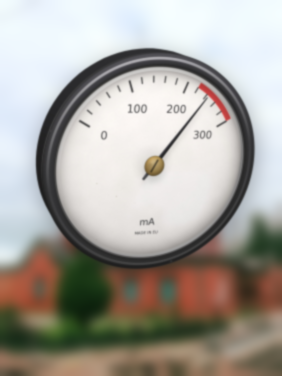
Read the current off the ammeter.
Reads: 240 mA
